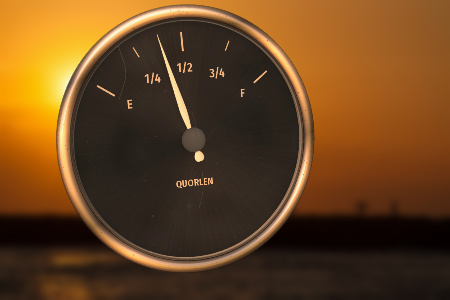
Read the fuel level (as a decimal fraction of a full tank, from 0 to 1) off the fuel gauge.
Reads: 0.375
